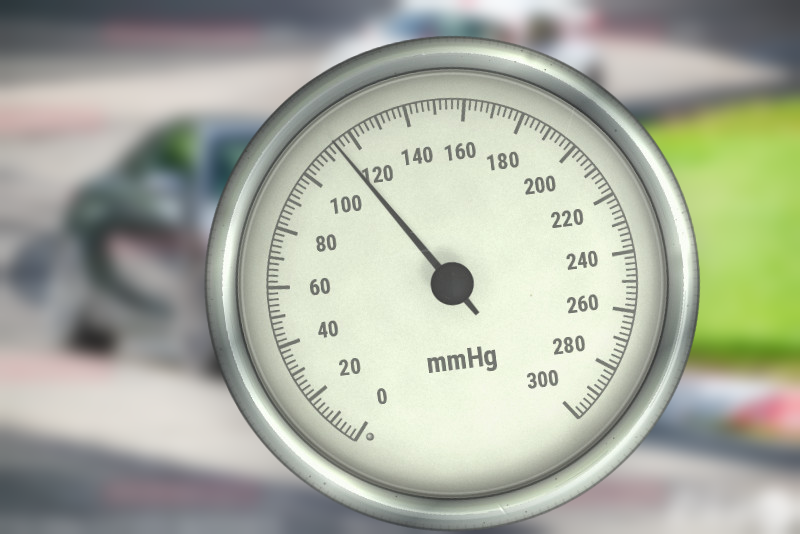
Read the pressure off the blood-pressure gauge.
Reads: 114 mmHg
